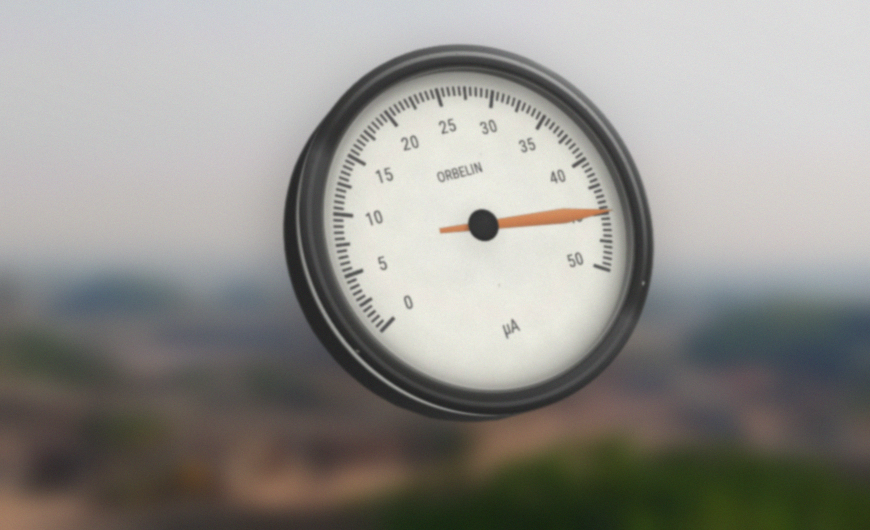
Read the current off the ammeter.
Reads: 45 µA
